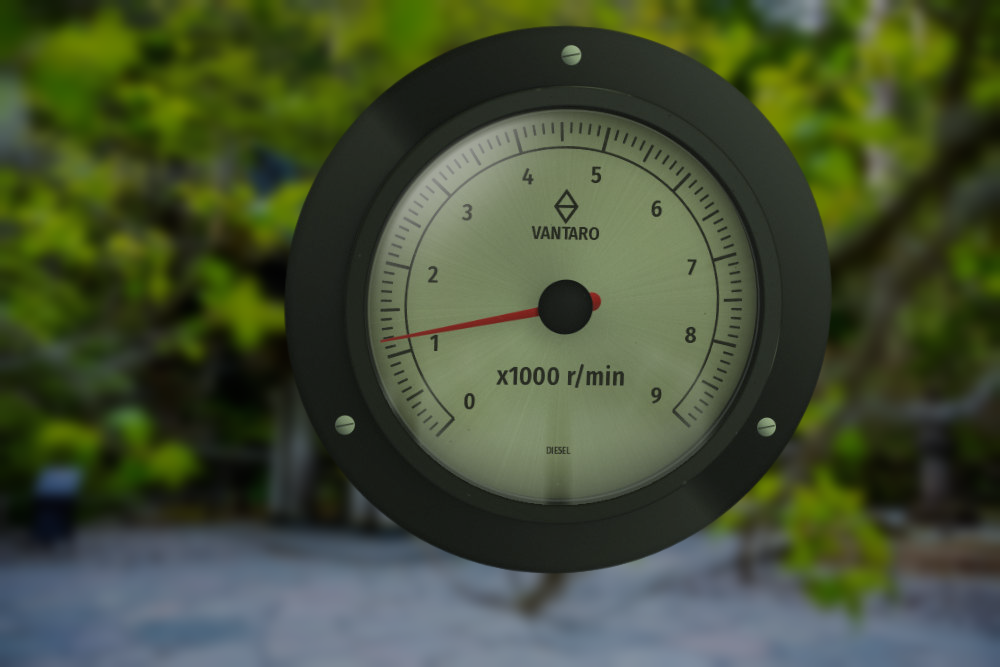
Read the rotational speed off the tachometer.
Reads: 1200 rpm
